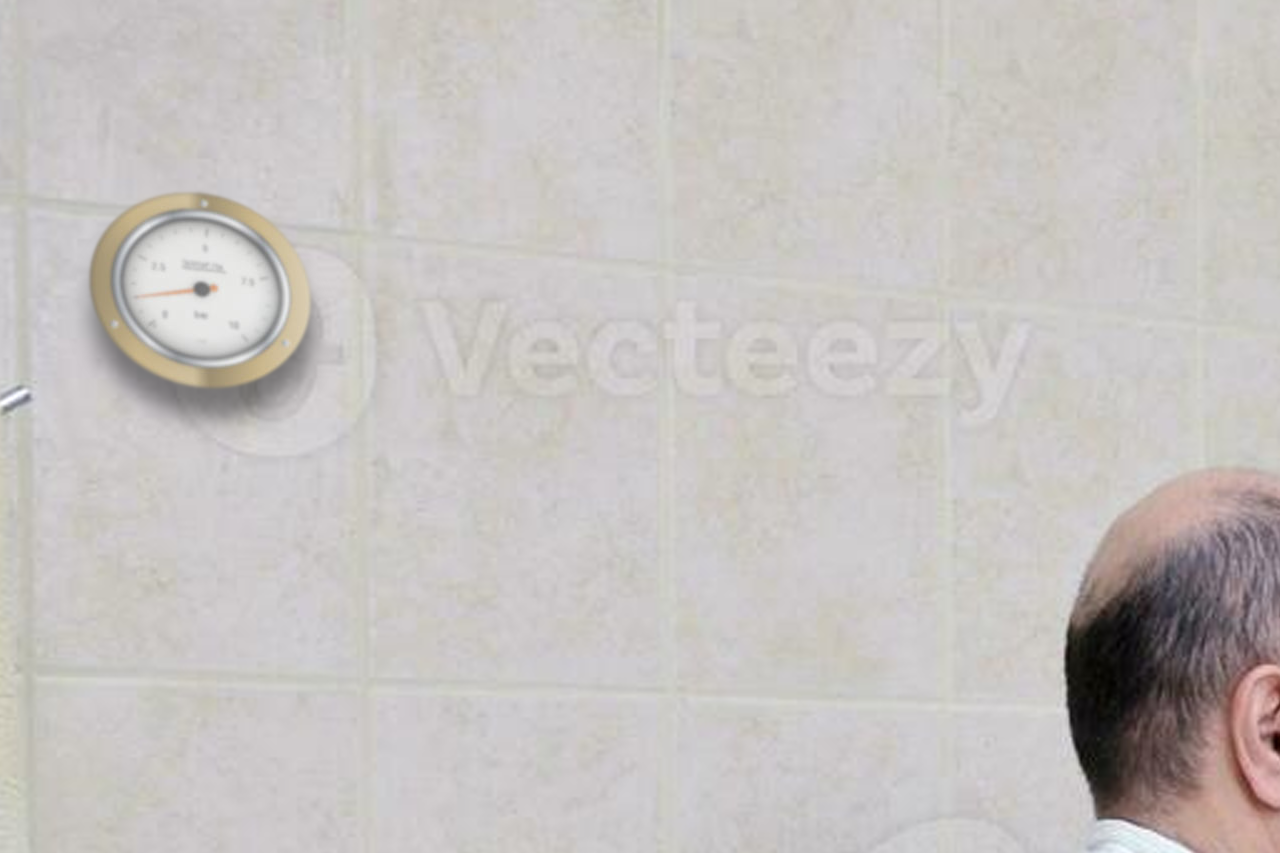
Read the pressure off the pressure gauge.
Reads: 1 bar
